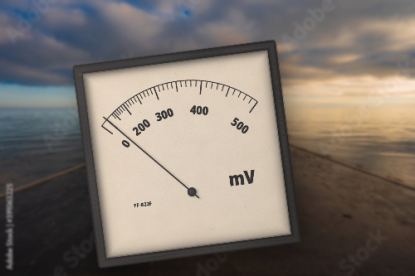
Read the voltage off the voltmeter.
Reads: 100 mV
